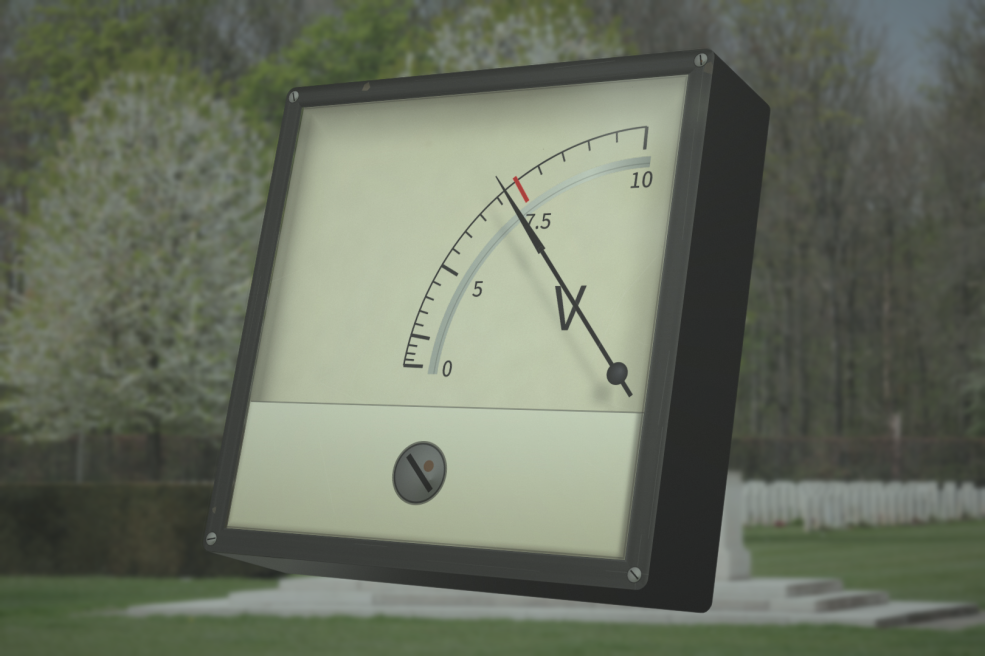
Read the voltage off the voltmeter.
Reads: 7.25 V
